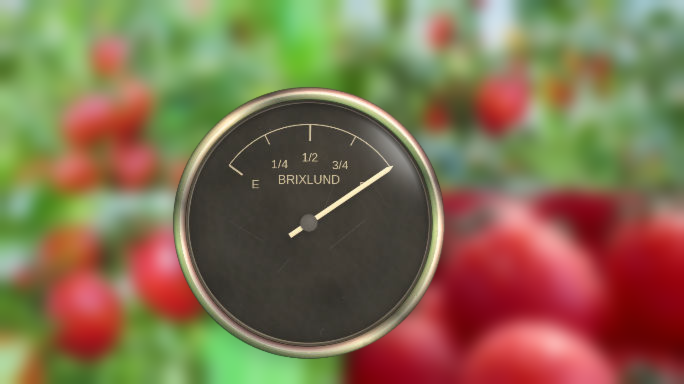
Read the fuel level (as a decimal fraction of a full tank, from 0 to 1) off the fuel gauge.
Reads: 1
